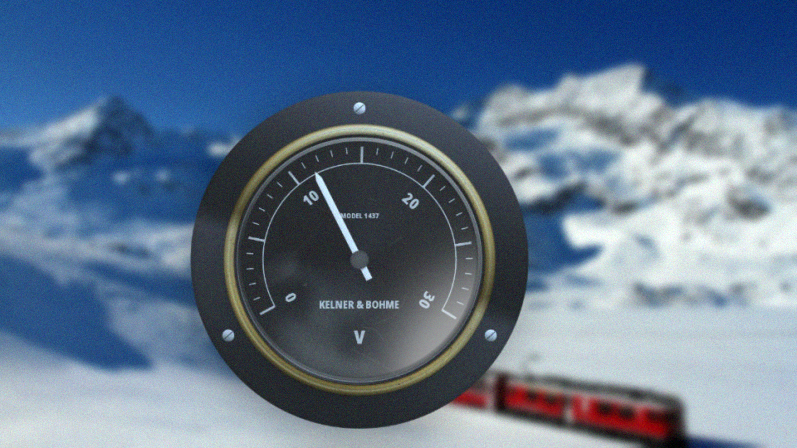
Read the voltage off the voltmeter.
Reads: 11.5 V
